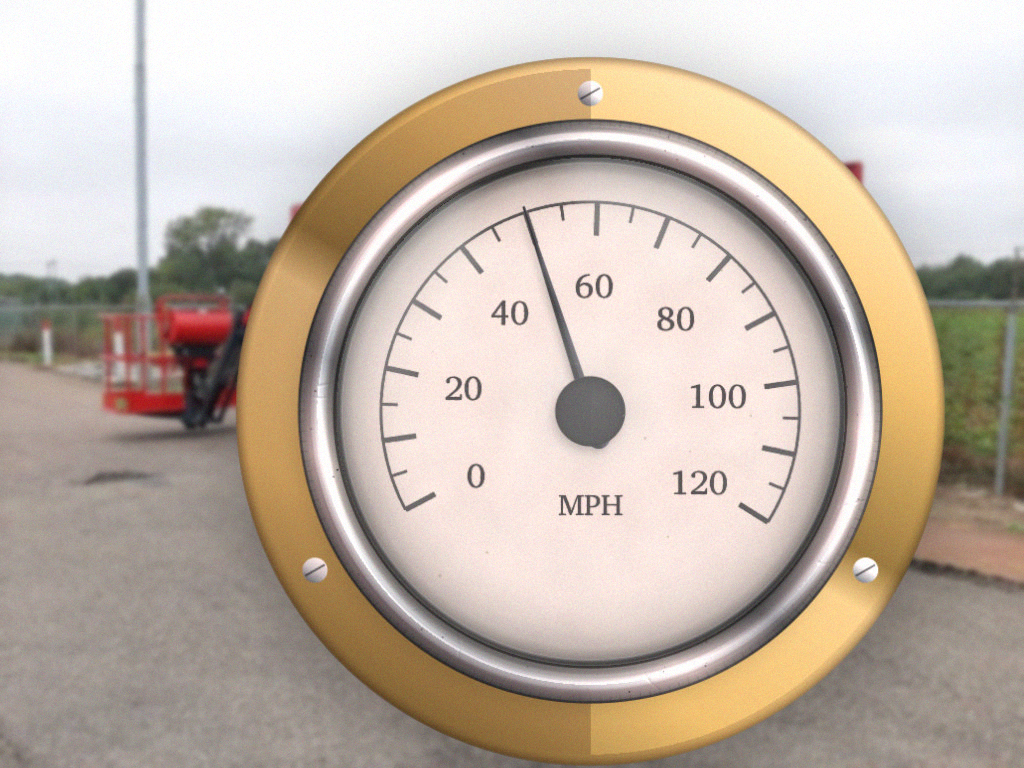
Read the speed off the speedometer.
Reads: 50 mph
